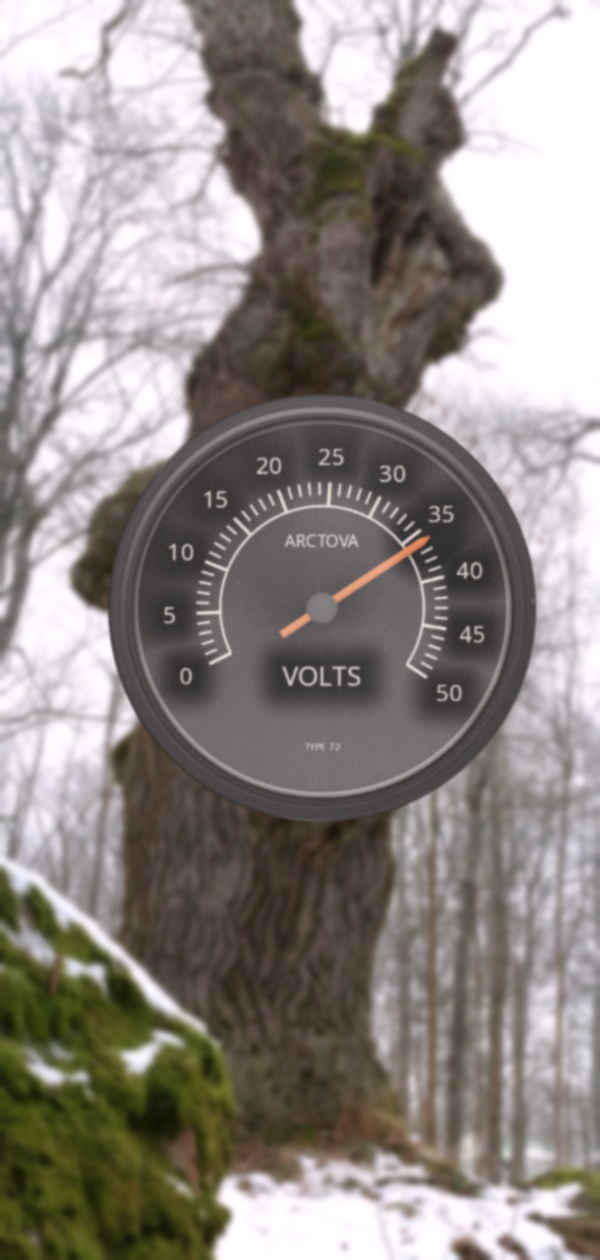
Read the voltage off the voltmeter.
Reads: 36 V
